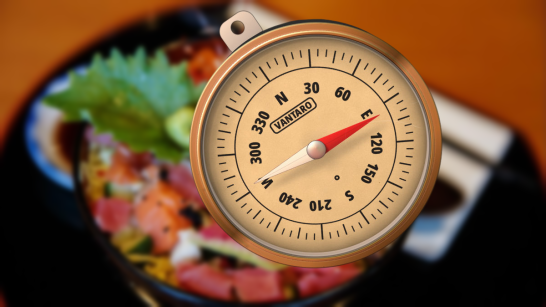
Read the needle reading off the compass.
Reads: 95 °
